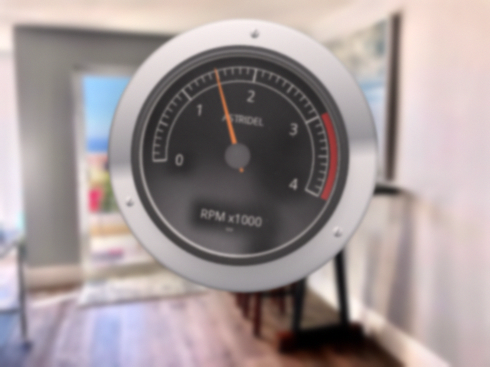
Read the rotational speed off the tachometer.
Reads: 1500 rpm
